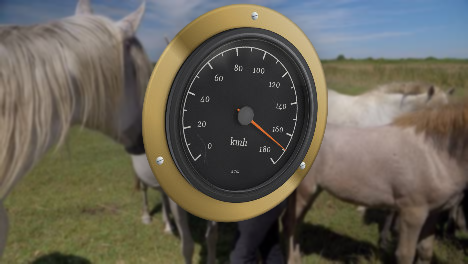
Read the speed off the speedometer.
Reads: 170 km/h
